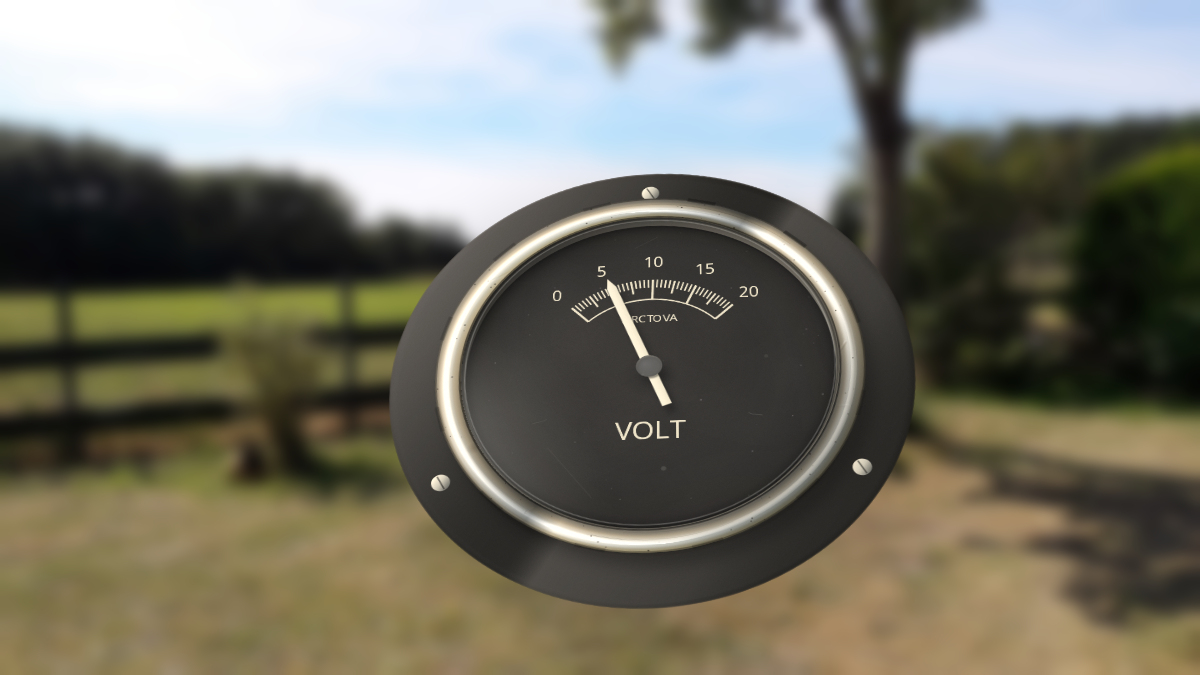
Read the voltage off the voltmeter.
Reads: 5 V
